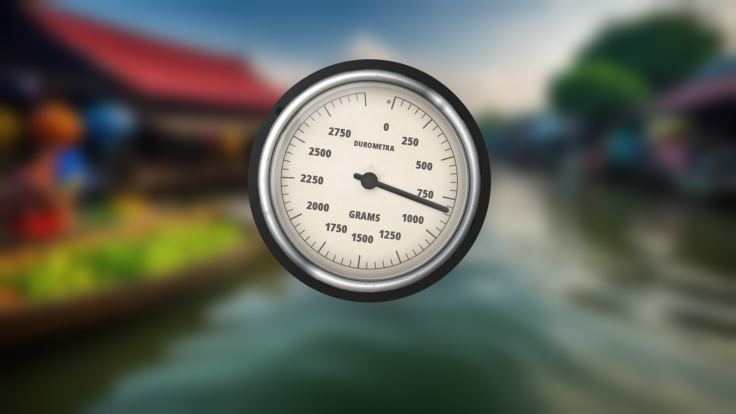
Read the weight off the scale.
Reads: 825 g
